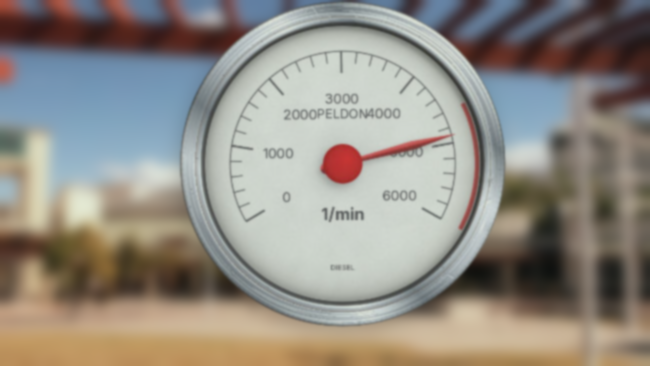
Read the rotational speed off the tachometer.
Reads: 4900 rpm
